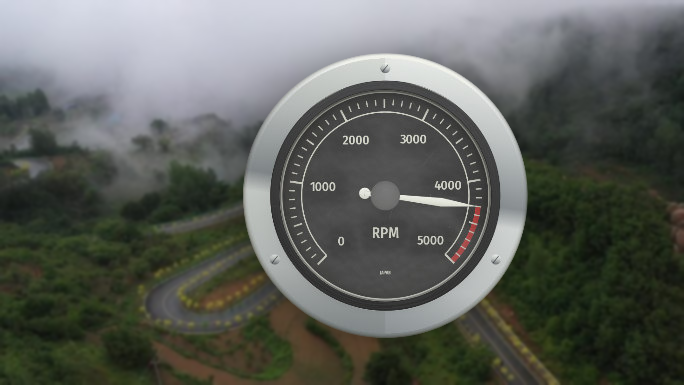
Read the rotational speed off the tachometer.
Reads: 4300 rpm
